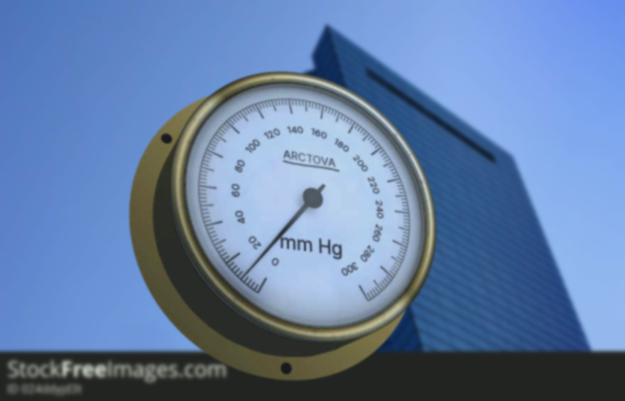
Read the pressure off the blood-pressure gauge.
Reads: 10 mmHg
